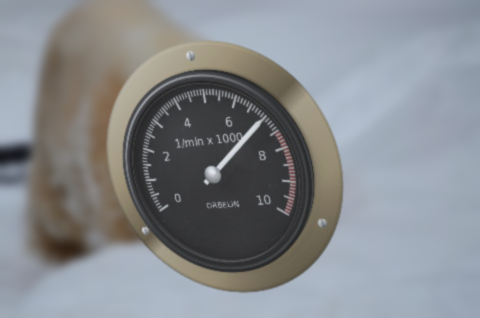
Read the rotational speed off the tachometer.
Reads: 7000 rpm
